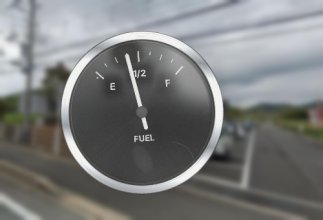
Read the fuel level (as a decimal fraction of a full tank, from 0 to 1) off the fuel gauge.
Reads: 0.375
